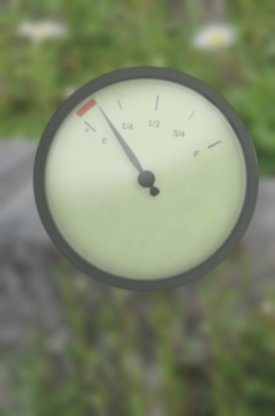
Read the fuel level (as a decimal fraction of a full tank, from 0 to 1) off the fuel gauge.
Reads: 0.125
